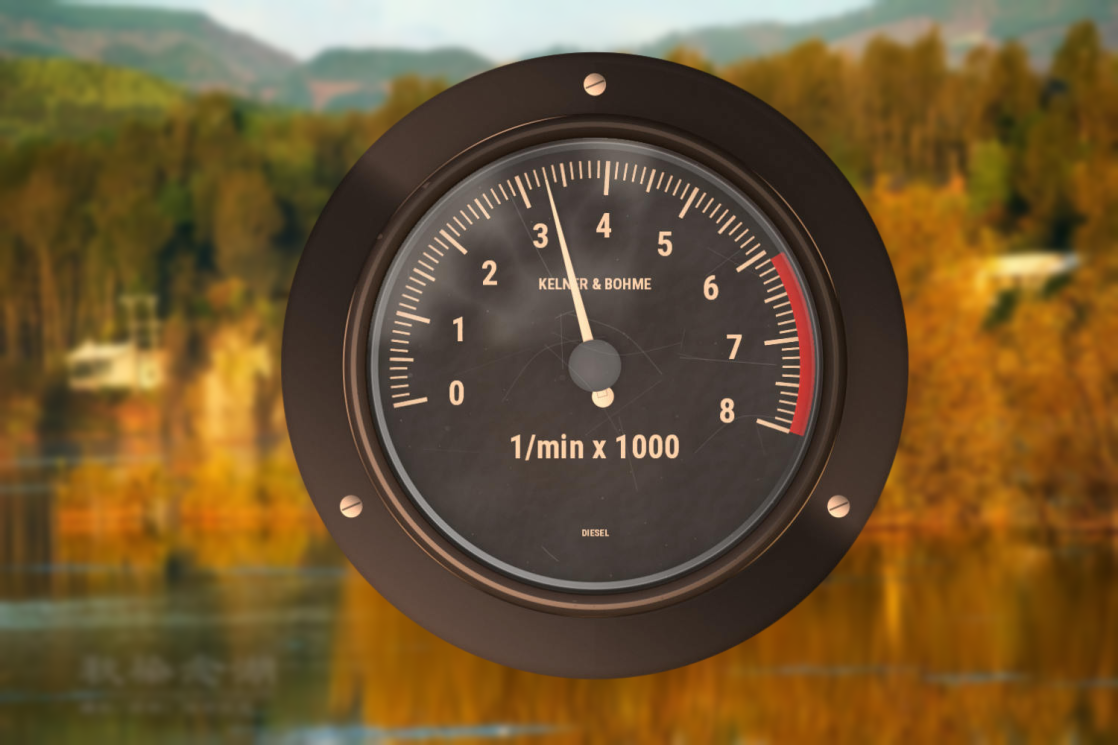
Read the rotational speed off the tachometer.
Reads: 3300 rpm
